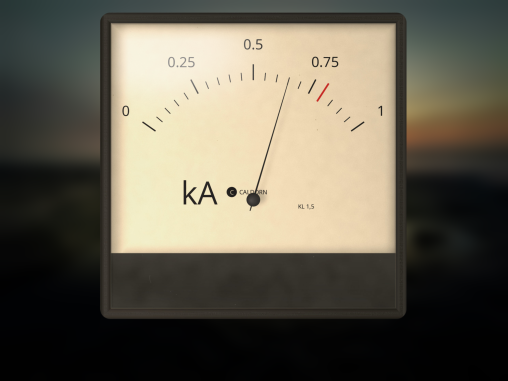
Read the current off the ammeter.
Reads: 0.65 kA
